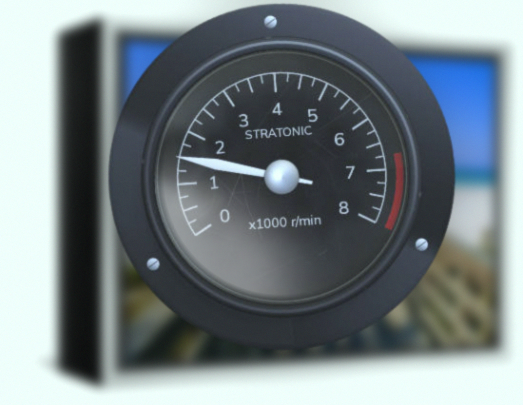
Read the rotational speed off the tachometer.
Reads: 1500 rpm
